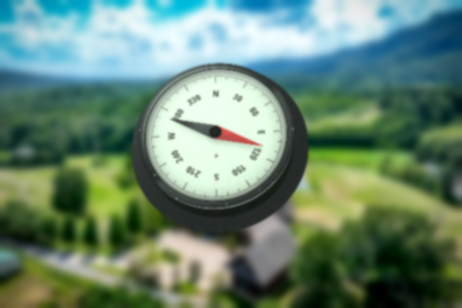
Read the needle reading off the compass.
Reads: 110 °
